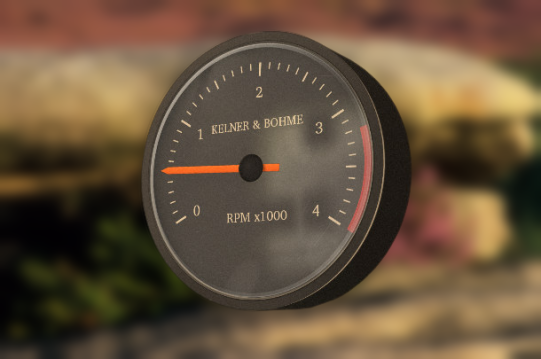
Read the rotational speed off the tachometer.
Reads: 500 rpm
